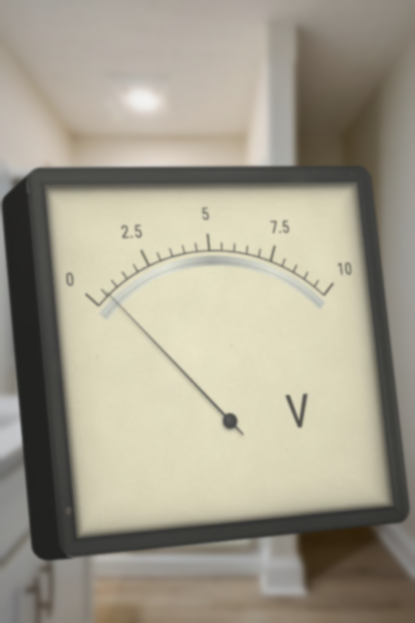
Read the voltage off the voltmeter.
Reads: 0.5 V
